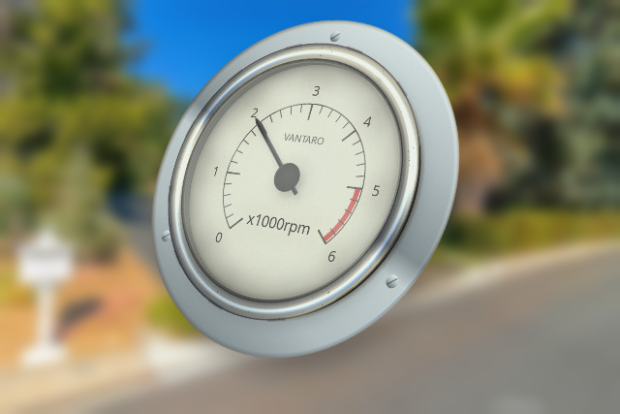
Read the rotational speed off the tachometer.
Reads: 2000 rpm
